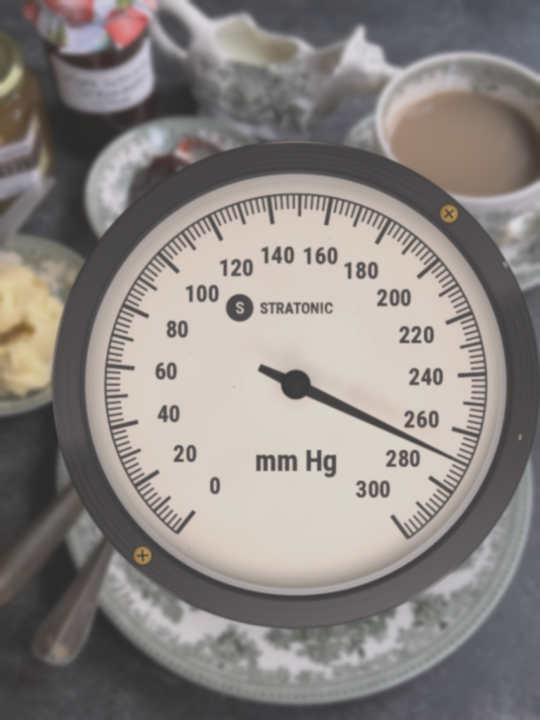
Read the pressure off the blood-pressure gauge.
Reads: 270 mmHg
